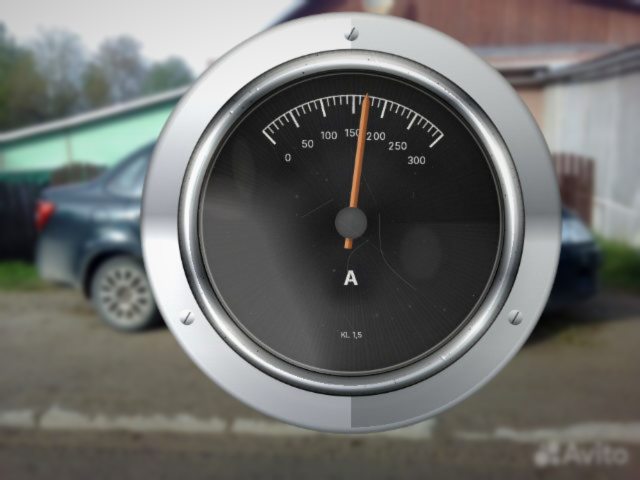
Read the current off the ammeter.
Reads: 170 A
